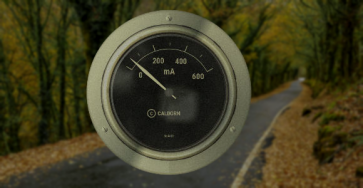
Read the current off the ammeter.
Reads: 50 mA
